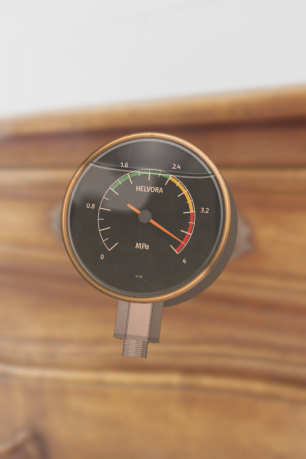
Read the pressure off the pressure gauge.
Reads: 3.8 MPa
